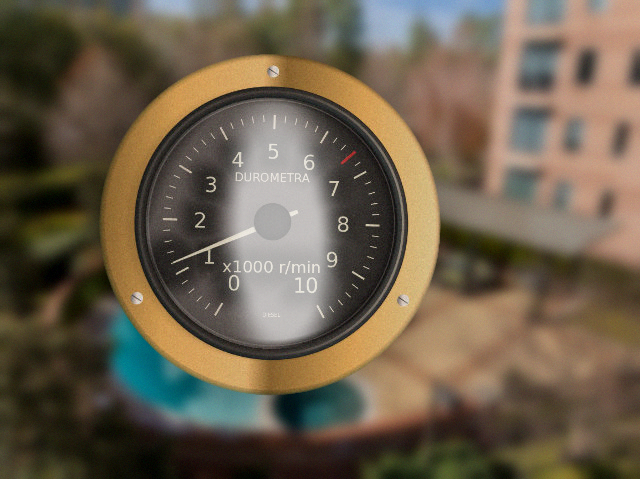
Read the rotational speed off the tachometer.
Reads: 1200 rpm
